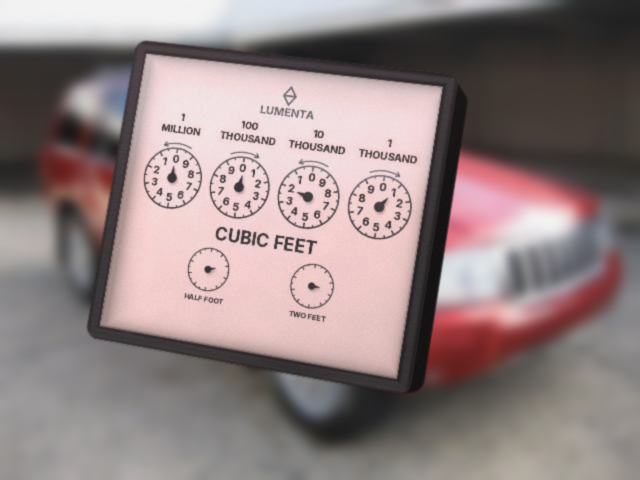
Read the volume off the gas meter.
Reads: 2100 ft³
